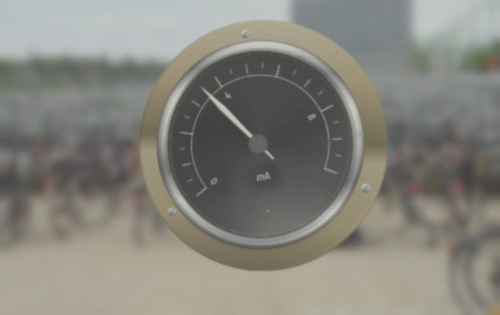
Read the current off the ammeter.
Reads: 3.5 mA
